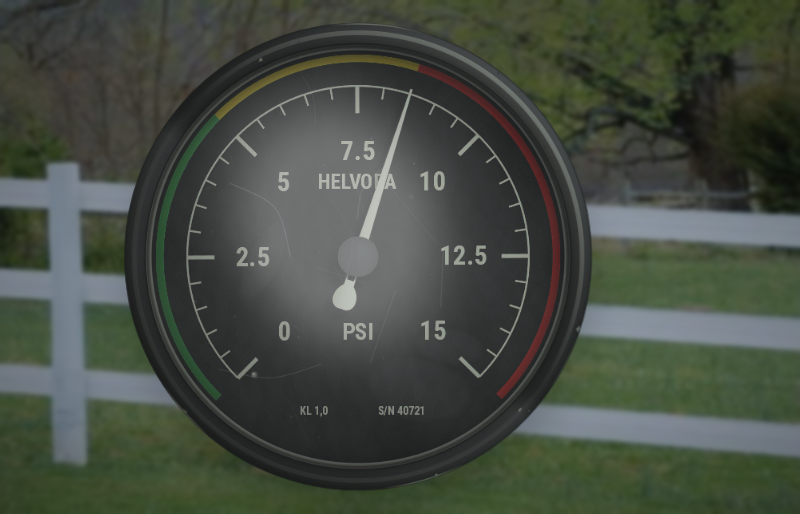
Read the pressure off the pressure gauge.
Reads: 8.5 psi
